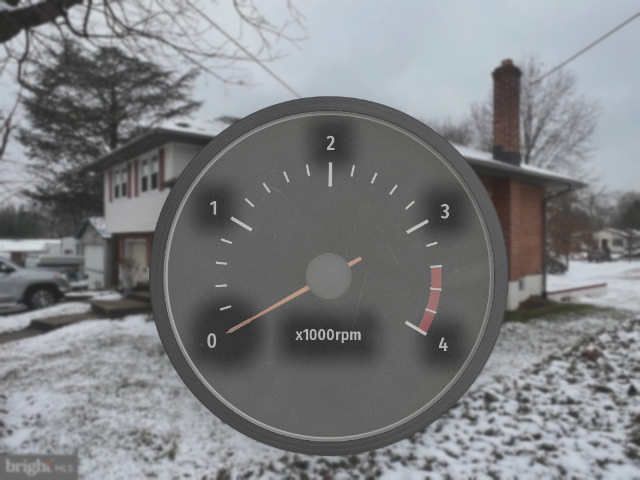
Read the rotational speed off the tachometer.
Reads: 0 rpm
